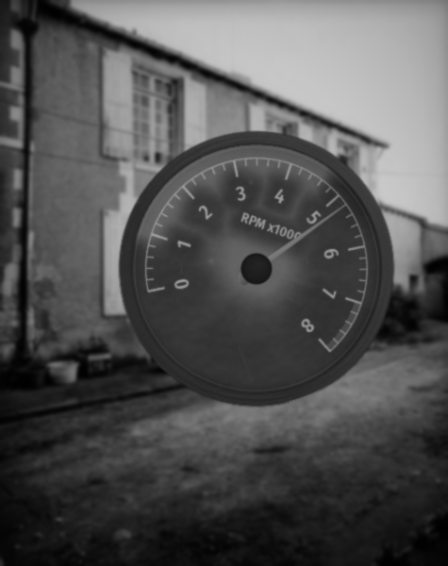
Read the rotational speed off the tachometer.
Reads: 5200 rpm
